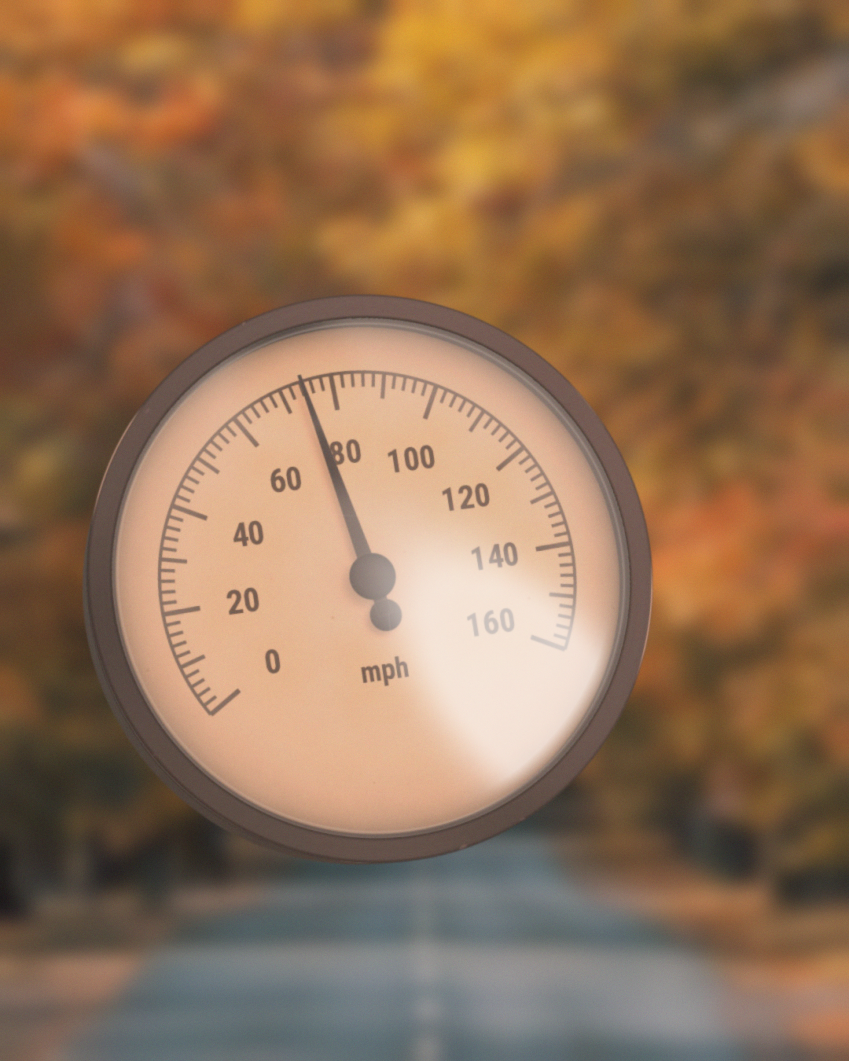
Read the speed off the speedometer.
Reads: 74 mph
